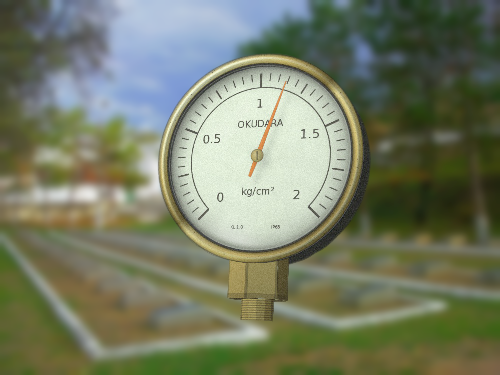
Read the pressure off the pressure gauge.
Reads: 1.15 kg/cm²
